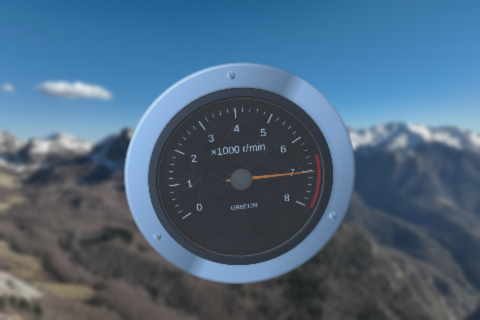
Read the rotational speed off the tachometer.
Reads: 7000 rpm
